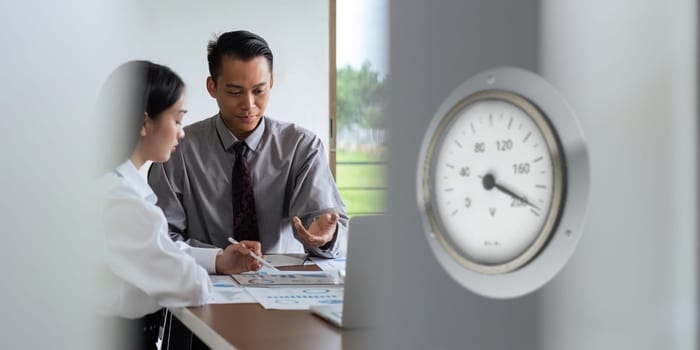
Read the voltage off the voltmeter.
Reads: 195 V
